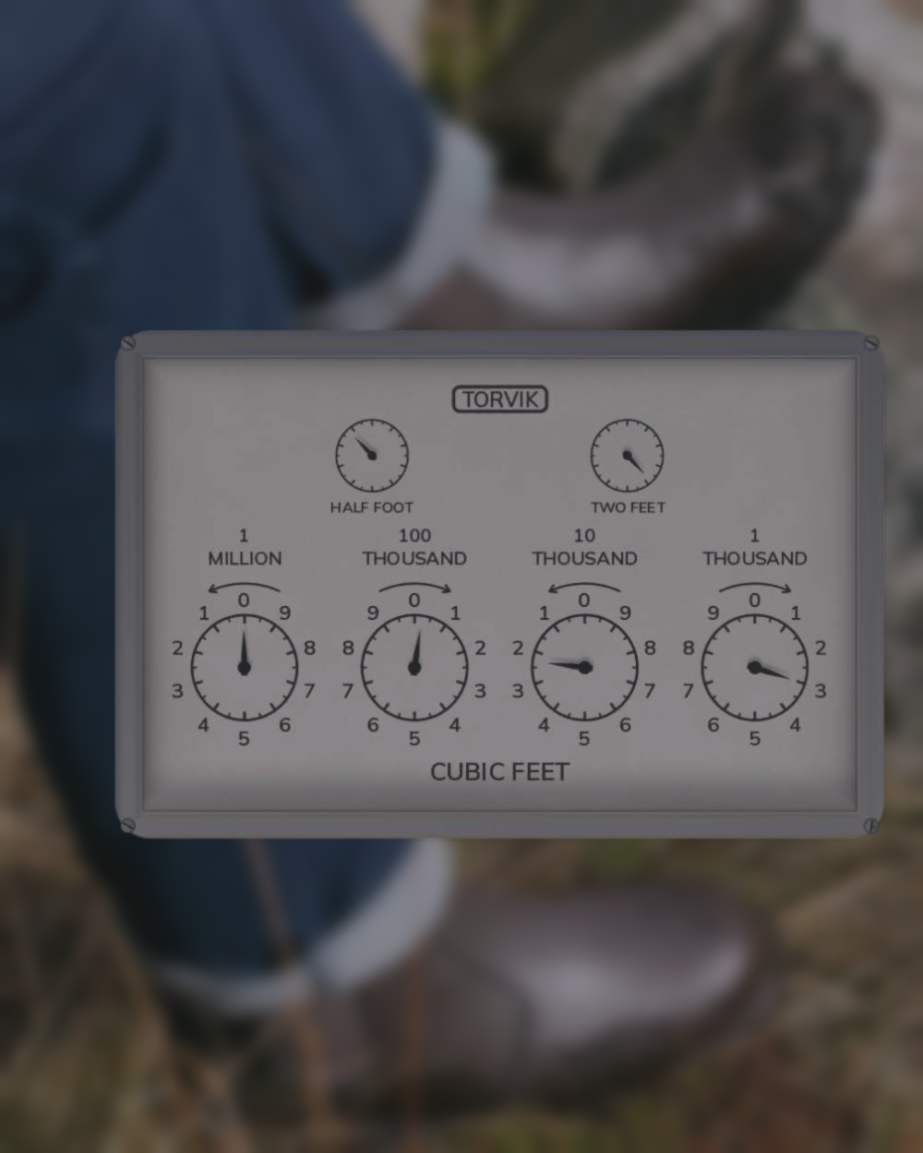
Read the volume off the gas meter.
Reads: 2300 ft³
